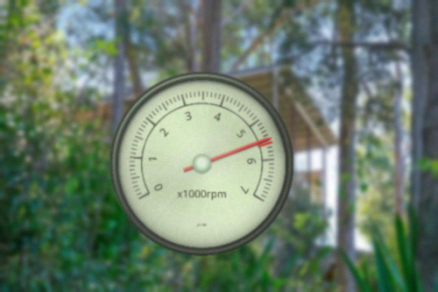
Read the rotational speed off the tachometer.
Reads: 5500 rpm
